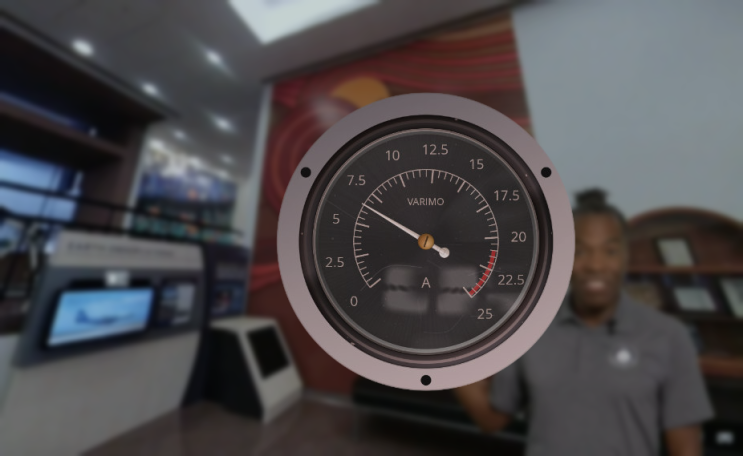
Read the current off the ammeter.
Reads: 6.5 A
